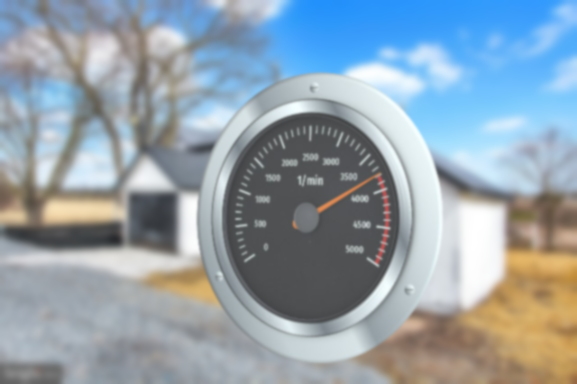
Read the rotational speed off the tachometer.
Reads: 3800 rpm
